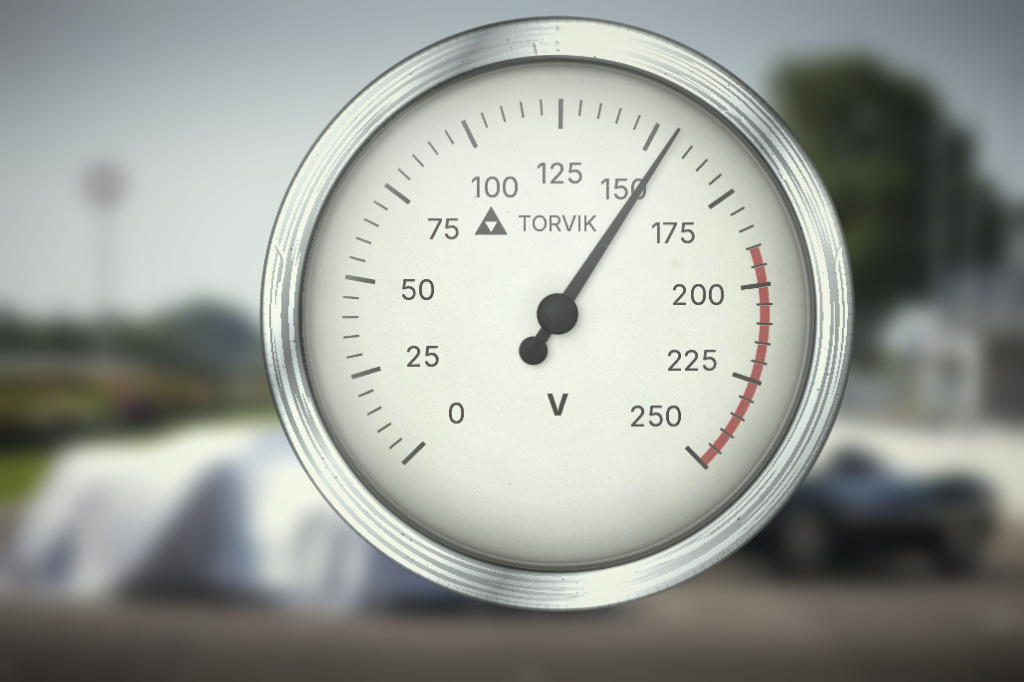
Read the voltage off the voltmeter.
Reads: 155 V
